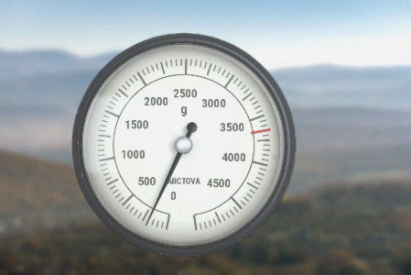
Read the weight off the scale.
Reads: 200 g
